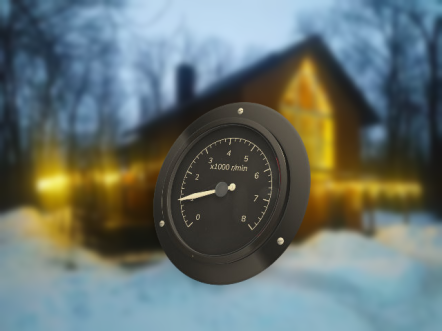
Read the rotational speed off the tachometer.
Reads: 1000 rpm
